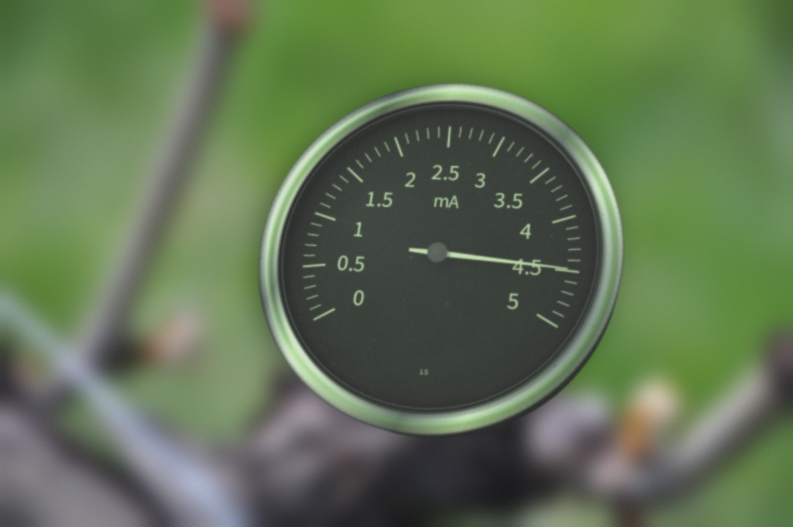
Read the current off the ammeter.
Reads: 4.5 mA
